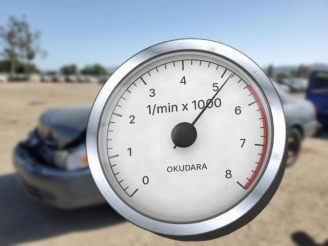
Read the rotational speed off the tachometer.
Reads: 5200 rpm
